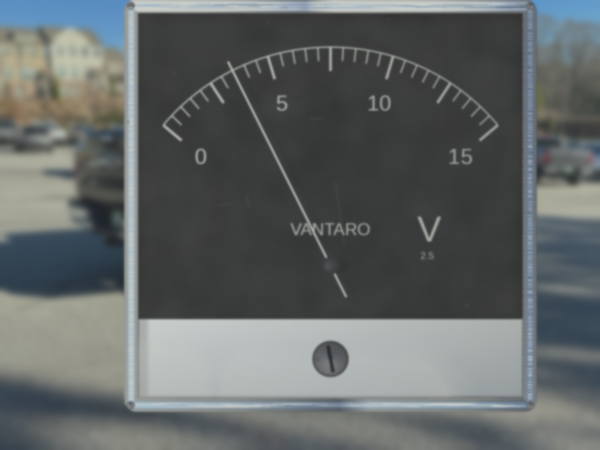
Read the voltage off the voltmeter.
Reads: 3.5 V
